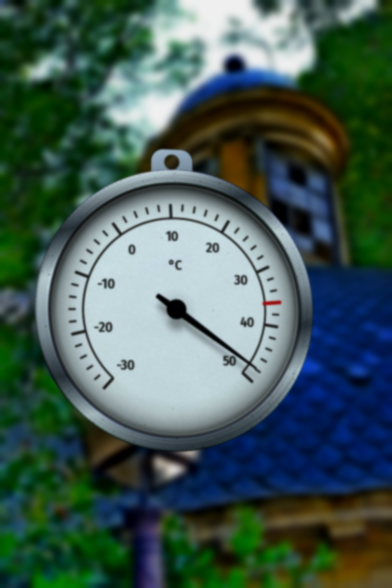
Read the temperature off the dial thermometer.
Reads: 48 °C
